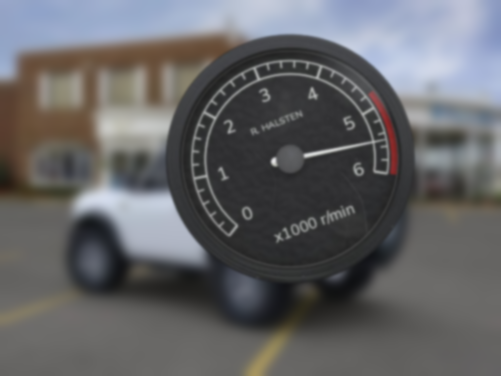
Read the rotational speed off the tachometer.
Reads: 5500 rpm
